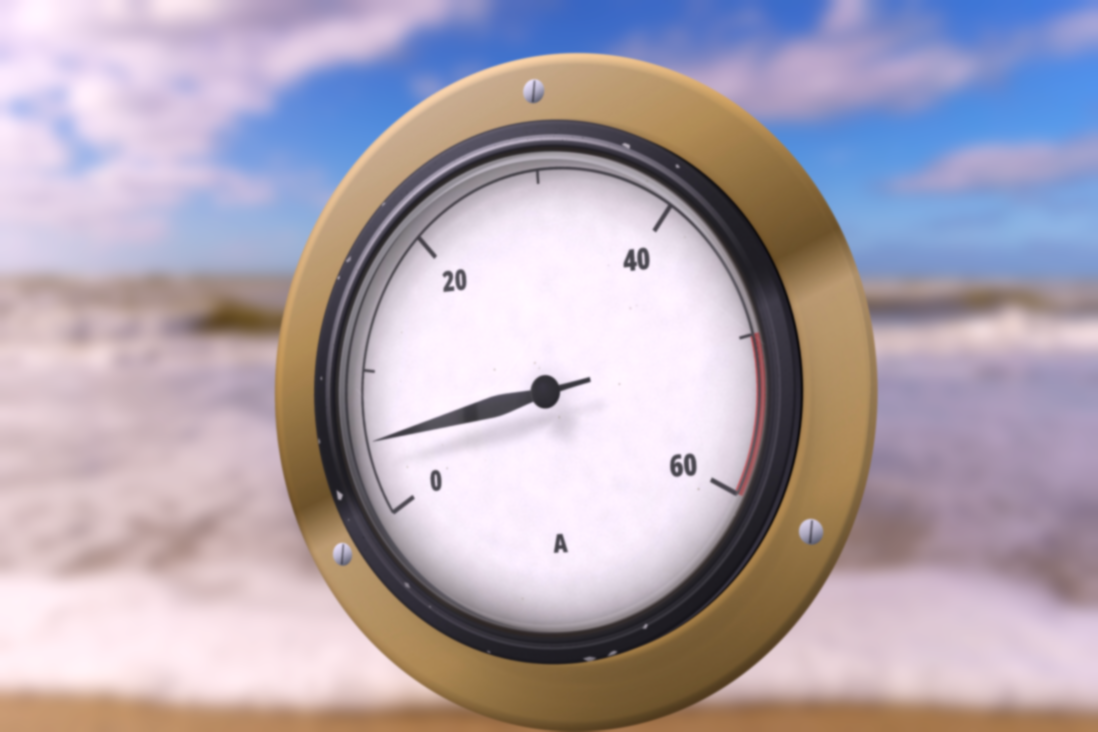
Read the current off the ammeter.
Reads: 5 A
